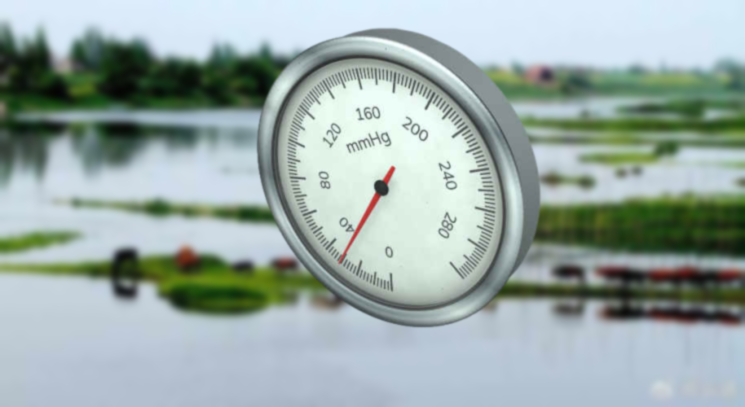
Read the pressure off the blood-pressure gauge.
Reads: 30 mmHg
